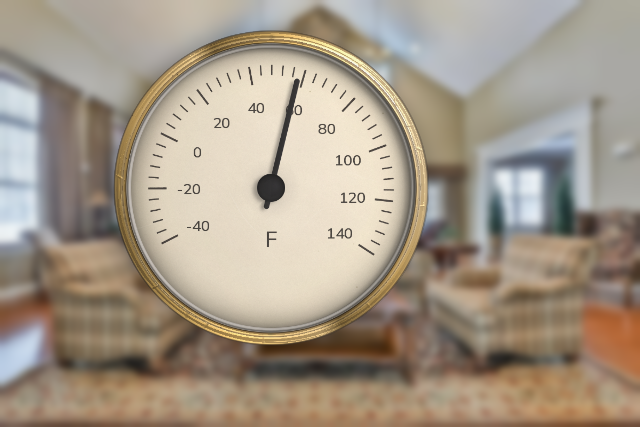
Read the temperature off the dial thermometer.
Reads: 58 °F
